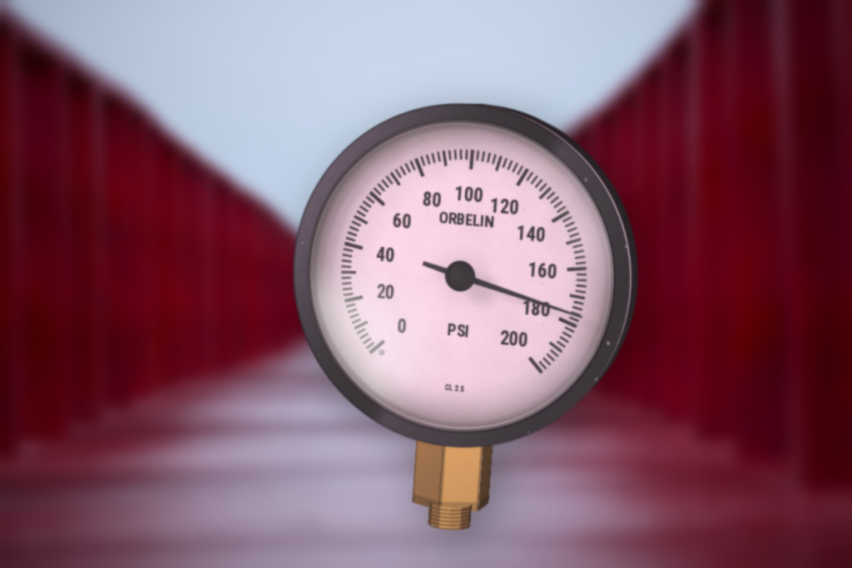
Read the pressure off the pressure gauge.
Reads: 176 psi
